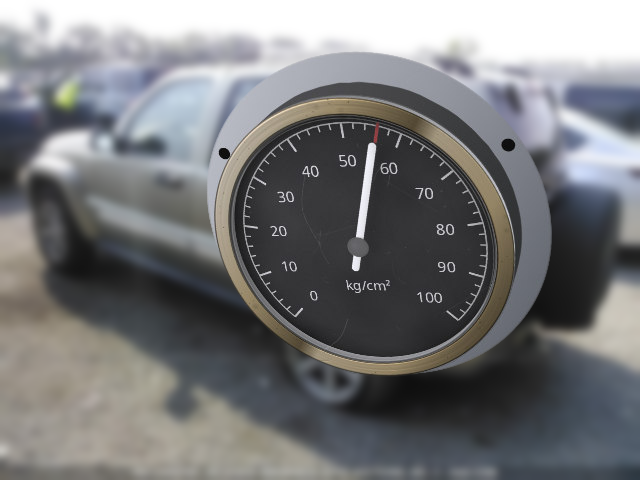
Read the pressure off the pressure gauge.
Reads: 56 kg/cm²
